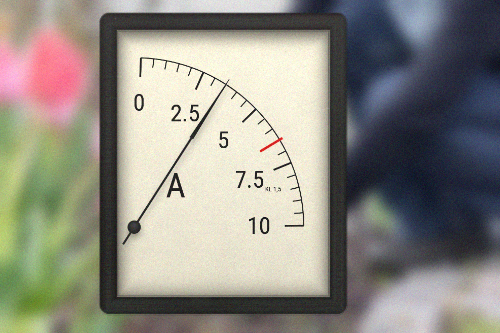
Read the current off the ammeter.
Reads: 3.5 A
